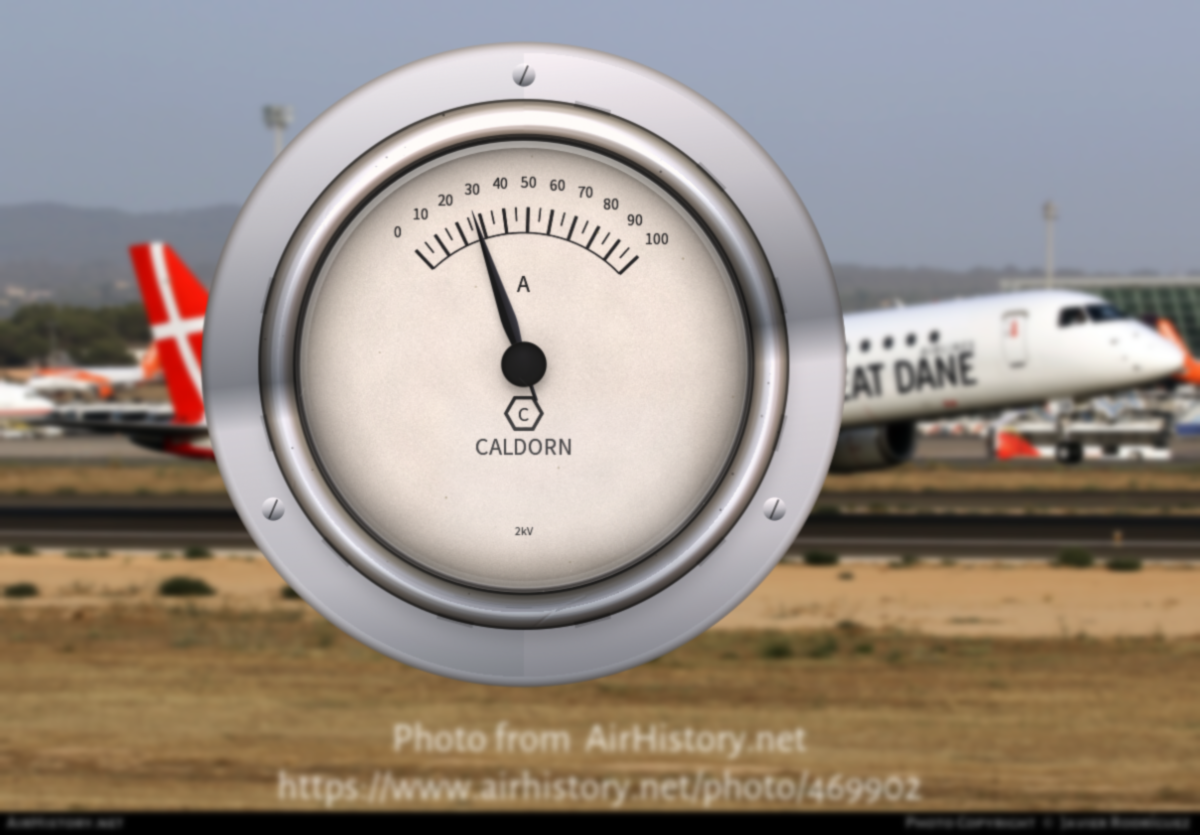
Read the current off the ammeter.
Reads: 27.5 A
